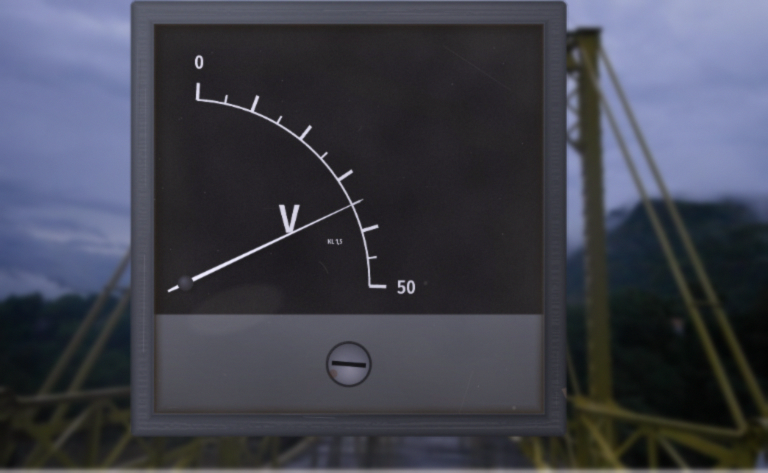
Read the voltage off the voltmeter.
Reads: 35 V
